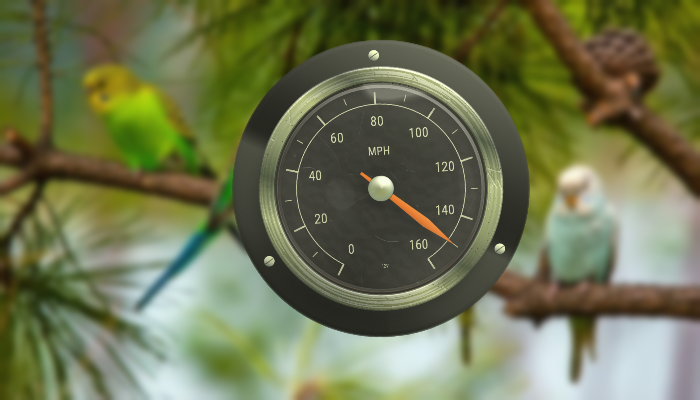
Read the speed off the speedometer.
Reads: 150 mph
